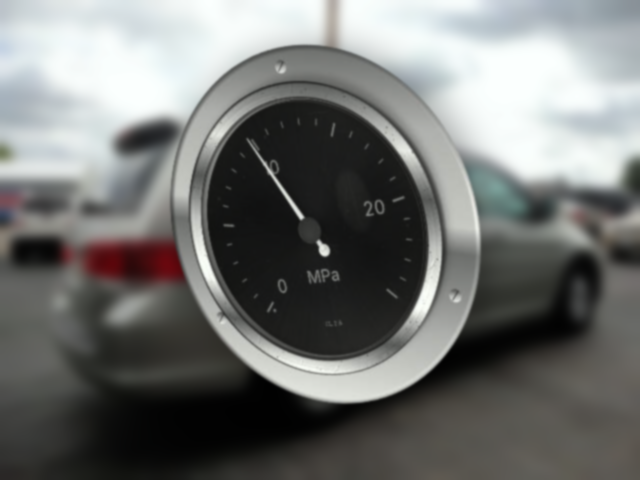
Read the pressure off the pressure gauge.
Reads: 10 MPa
